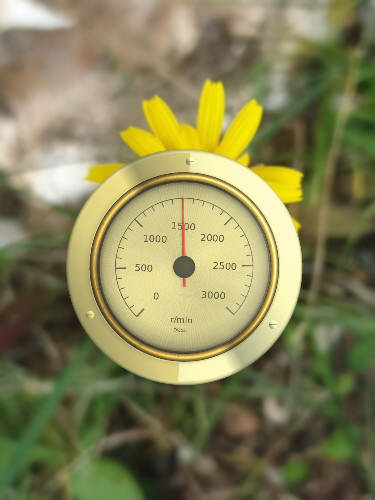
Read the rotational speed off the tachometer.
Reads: 1500 rpm
